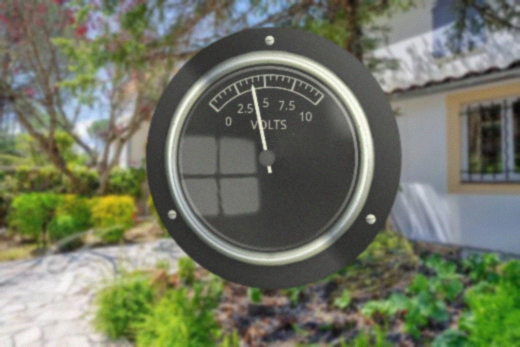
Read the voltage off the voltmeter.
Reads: 4 V
